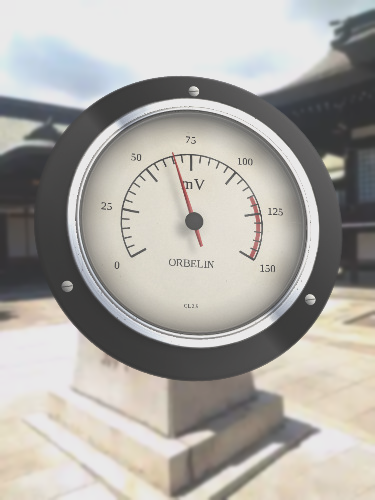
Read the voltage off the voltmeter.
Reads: 65 mV
